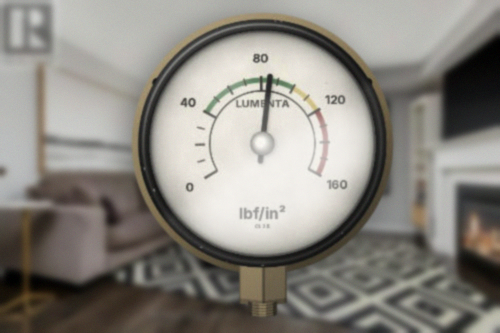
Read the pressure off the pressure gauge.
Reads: 85 psi
